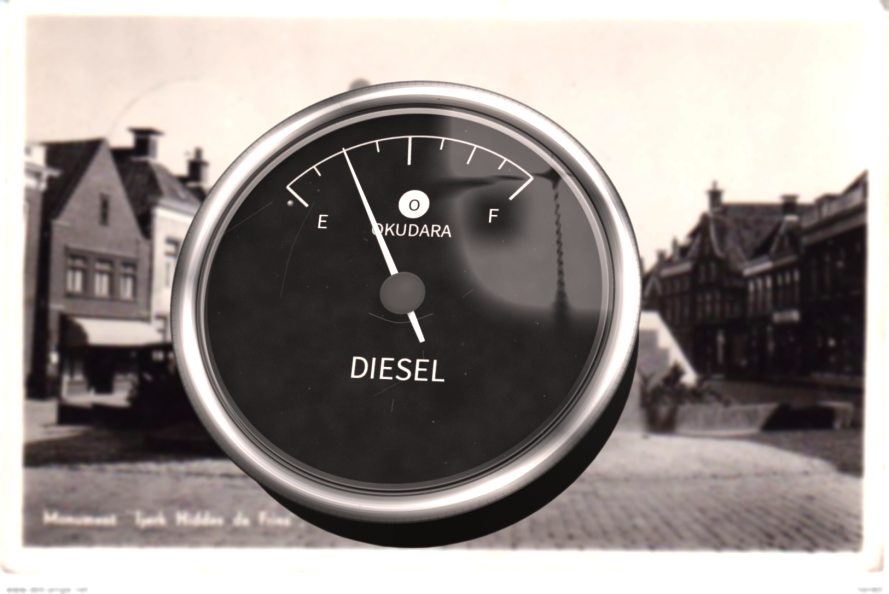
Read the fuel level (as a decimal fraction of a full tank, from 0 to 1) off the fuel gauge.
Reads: 0.25
